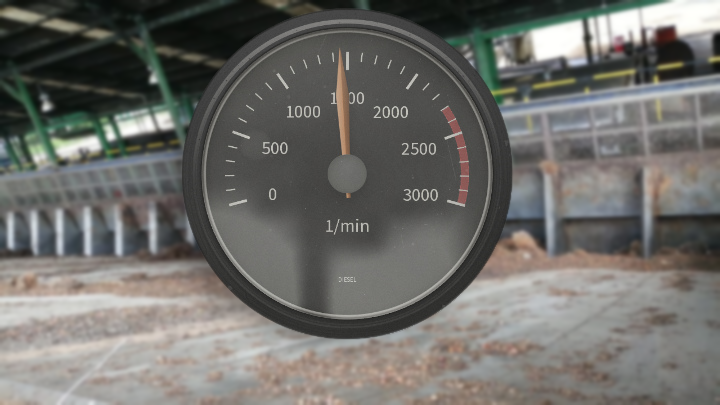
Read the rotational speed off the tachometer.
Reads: 1450 rpm
